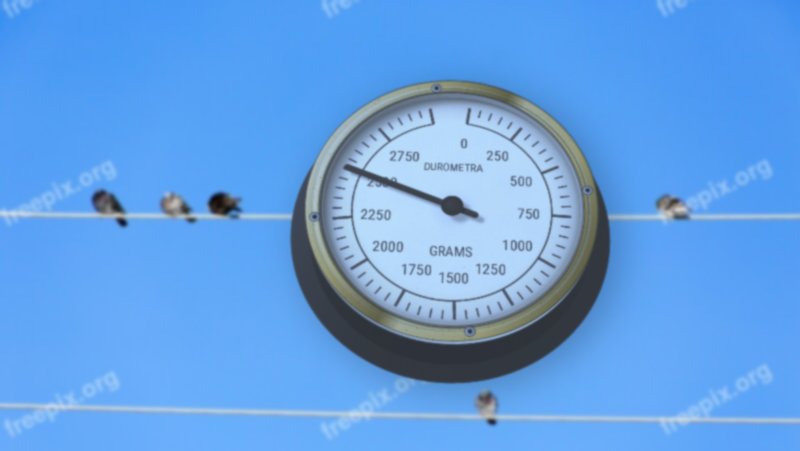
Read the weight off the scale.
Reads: 2500 g
